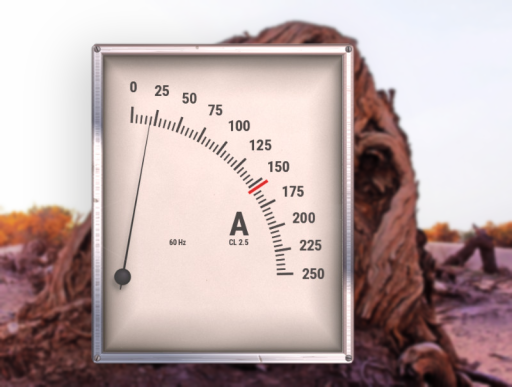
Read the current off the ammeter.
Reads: 20 A
